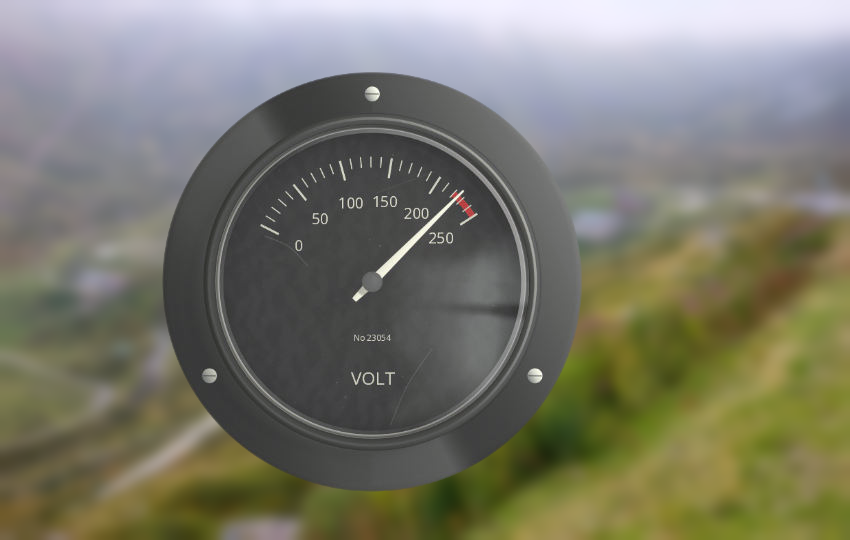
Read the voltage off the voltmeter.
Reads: 225 V
